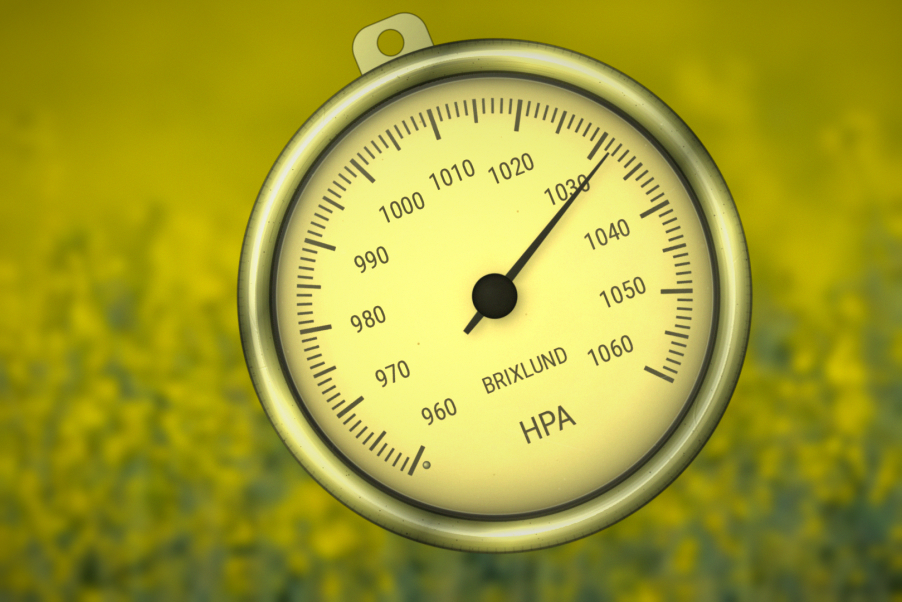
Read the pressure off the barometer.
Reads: 1031.5 hPa
